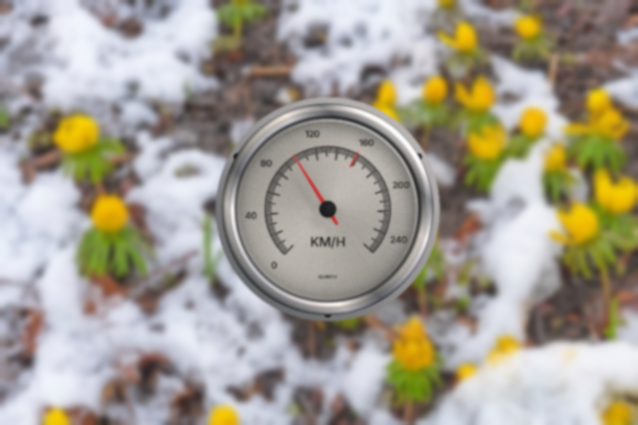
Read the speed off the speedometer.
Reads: 100 km/h
